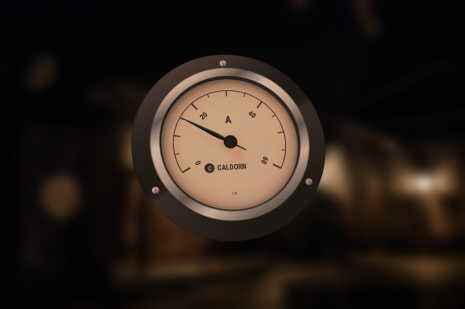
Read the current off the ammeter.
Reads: 15 A
